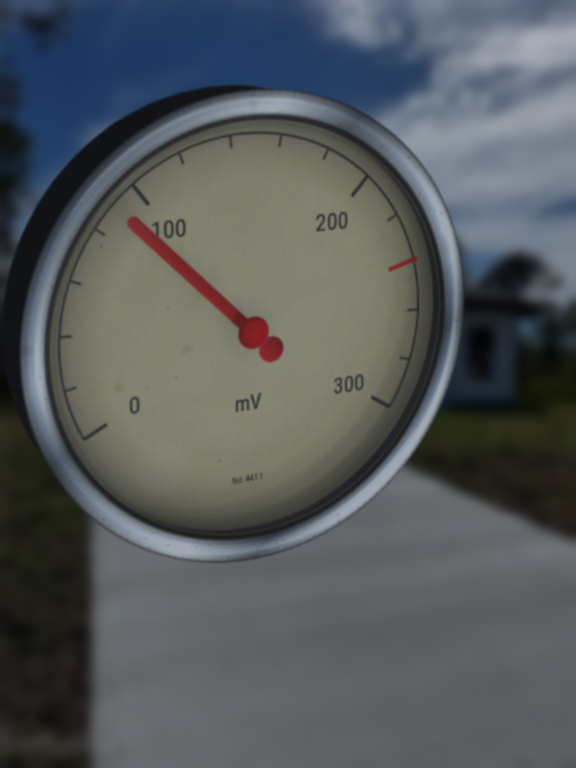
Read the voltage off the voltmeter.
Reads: 90 mV
